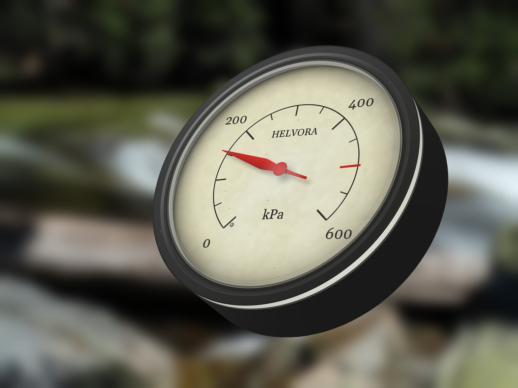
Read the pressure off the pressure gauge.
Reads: 150 kPa
